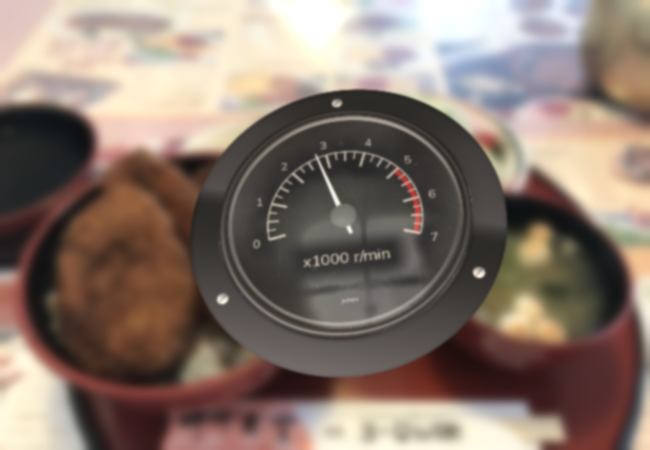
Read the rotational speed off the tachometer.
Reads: 2750 rpm
